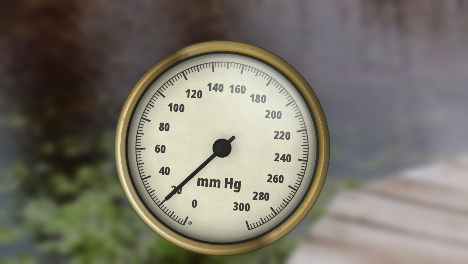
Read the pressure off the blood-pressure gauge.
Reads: 20 mmHg
